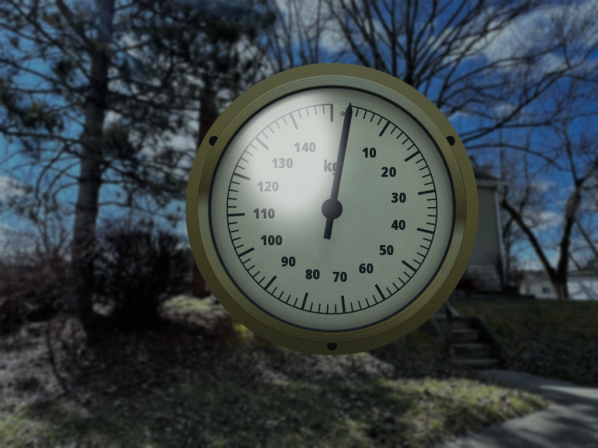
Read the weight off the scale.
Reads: 0 kg
